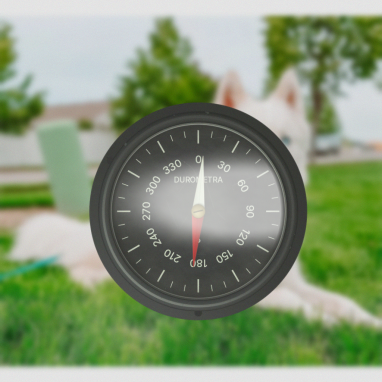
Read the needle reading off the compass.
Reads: 185 °
